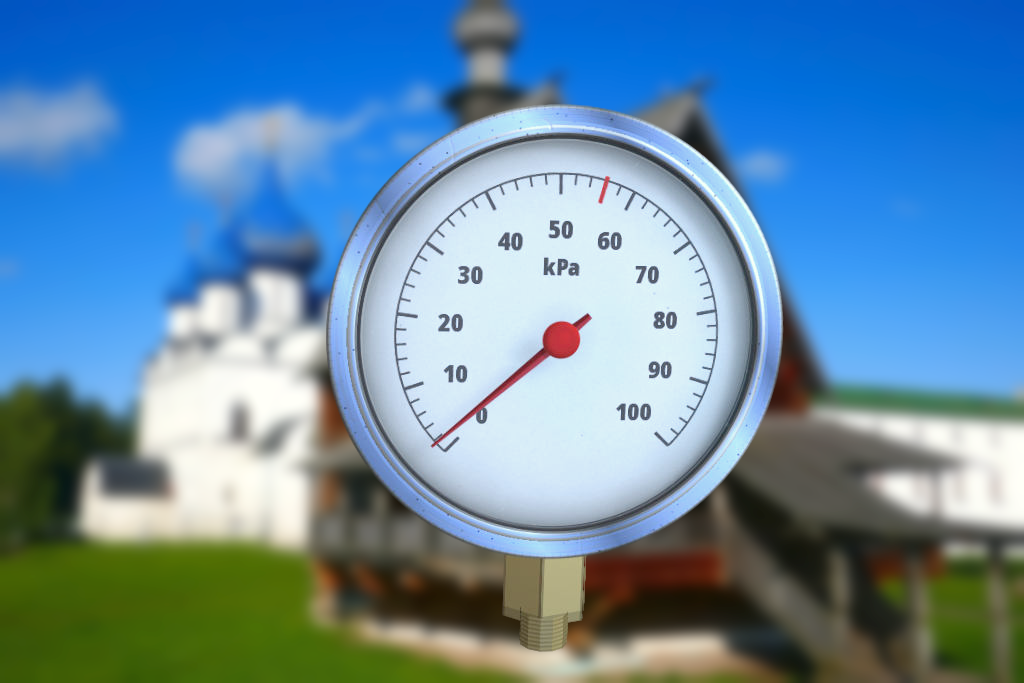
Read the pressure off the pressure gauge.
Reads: 2 kPa
